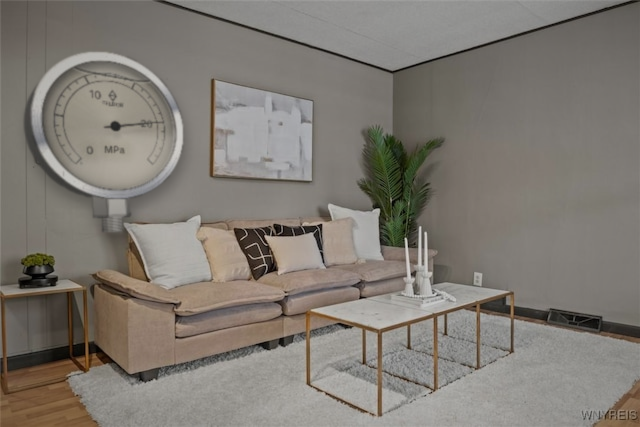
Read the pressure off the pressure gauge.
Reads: 20 MPa
